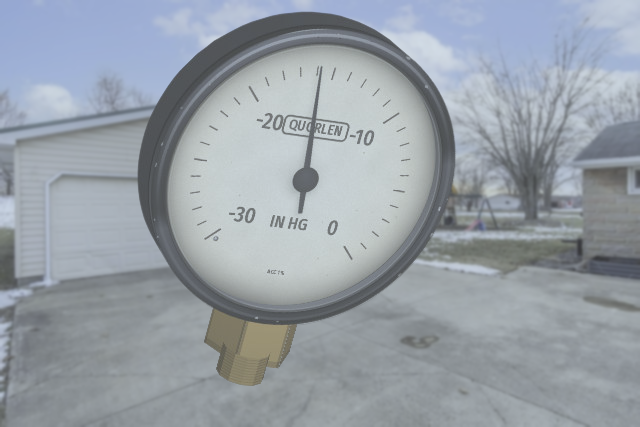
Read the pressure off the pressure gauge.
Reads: -16 inHg
